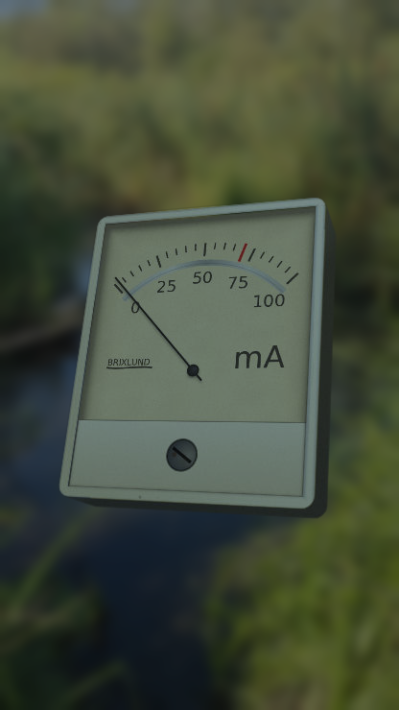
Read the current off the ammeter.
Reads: 2.5 mA
